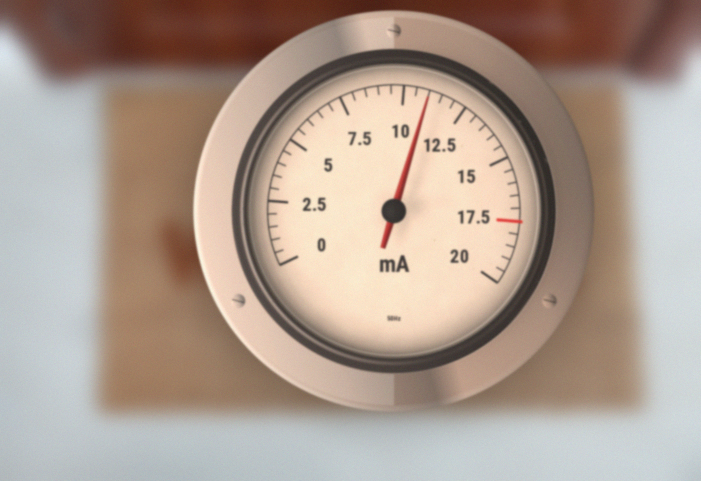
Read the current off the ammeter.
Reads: 11 mA
